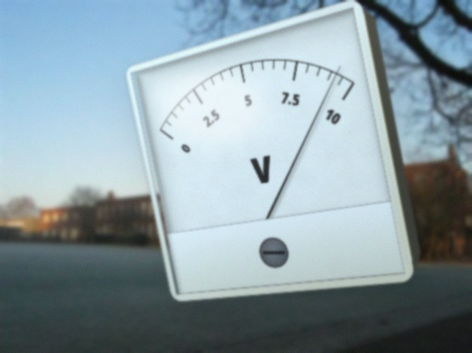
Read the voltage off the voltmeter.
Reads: 9.25 V
